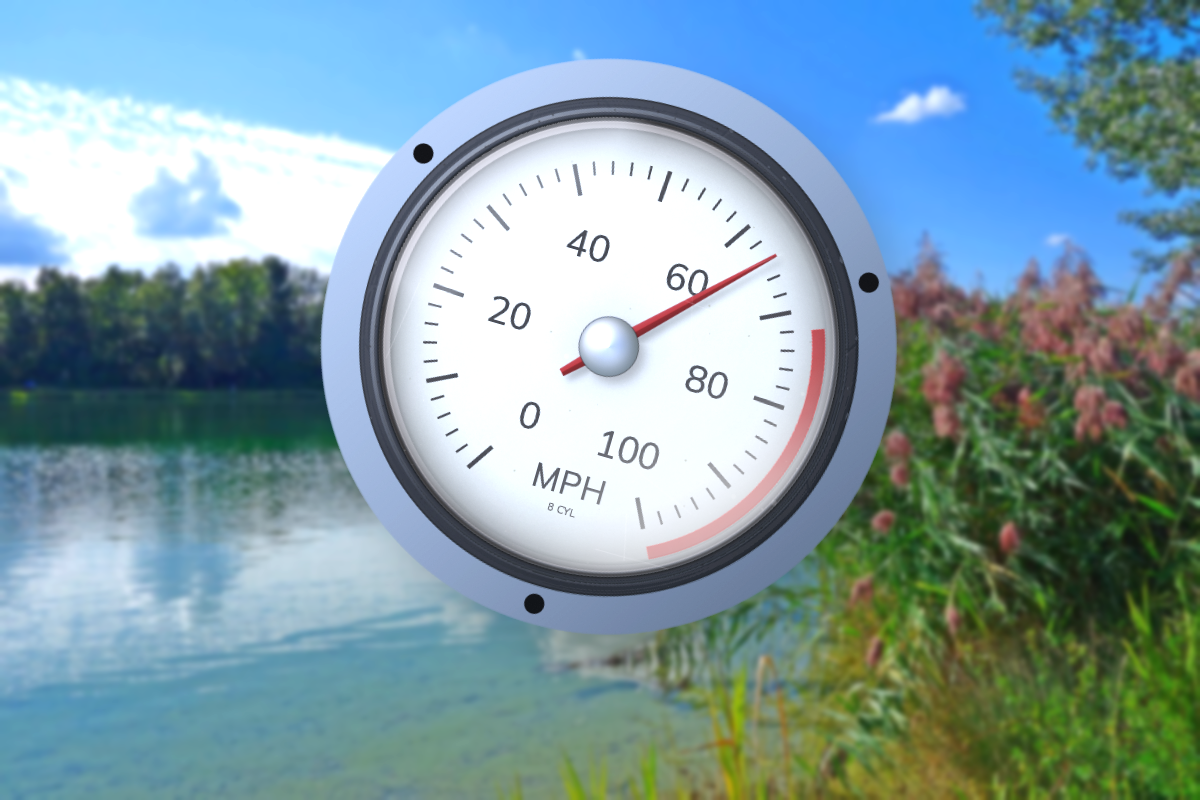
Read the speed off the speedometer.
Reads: 64 mph
